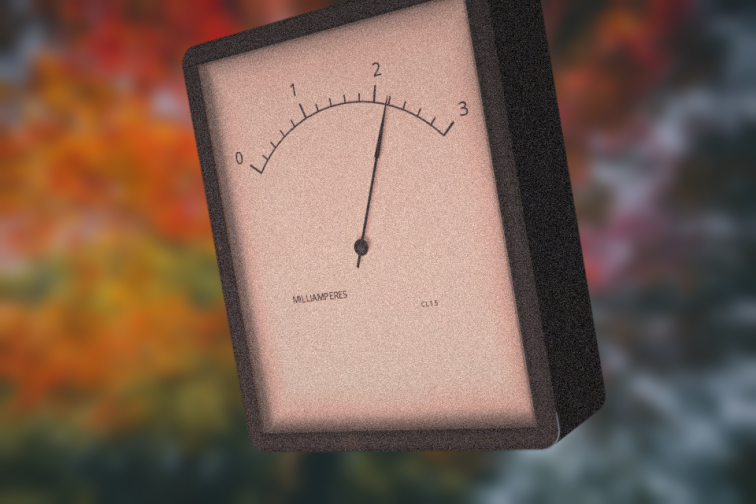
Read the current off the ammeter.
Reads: 2.2 mA
